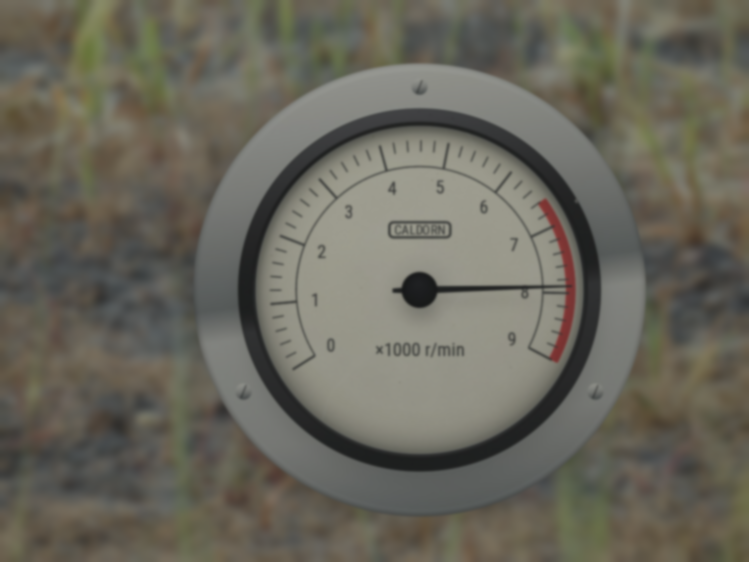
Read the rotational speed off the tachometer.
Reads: 7900 rpm
